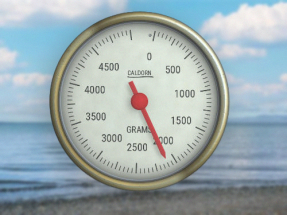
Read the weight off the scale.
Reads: 2100 g
